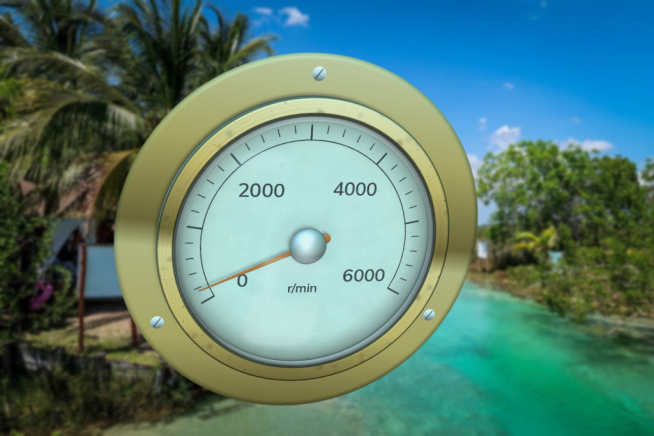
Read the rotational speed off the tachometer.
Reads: 200 rpm
